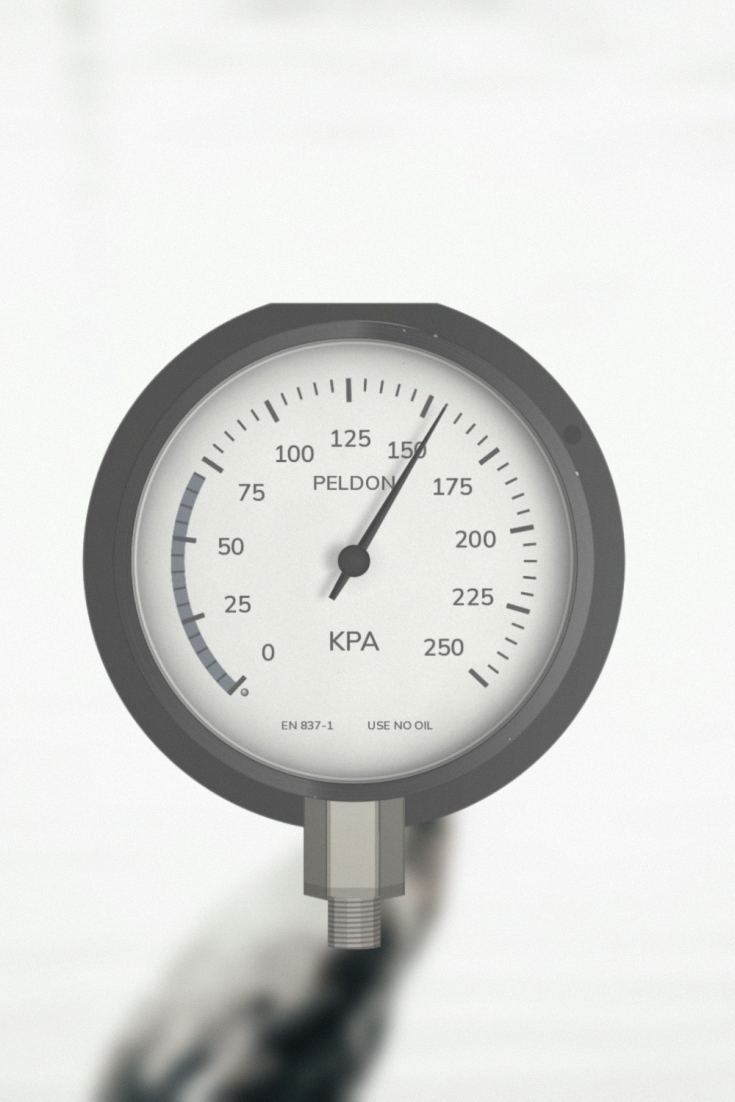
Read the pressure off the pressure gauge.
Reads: 155 kPa
